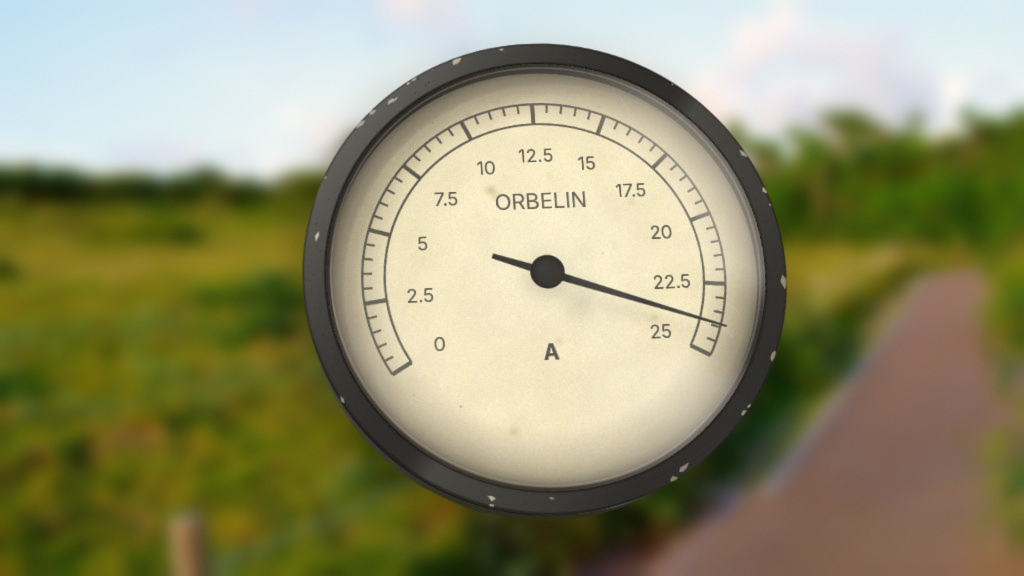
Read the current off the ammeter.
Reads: 24 A
